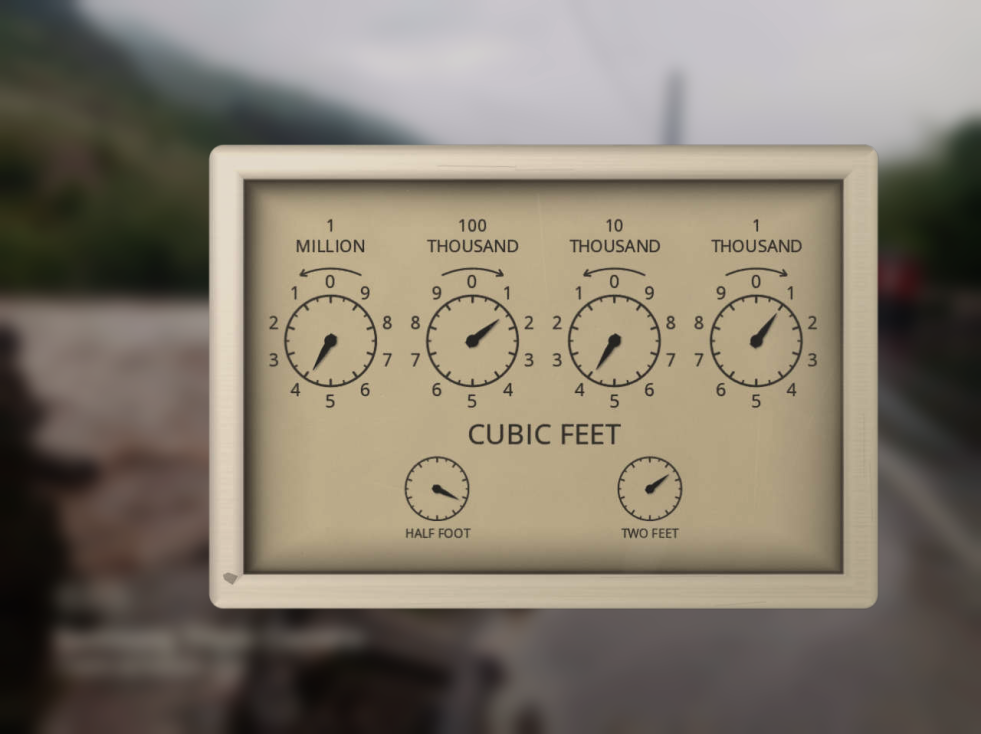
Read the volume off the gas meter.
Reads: 414100 ft³
